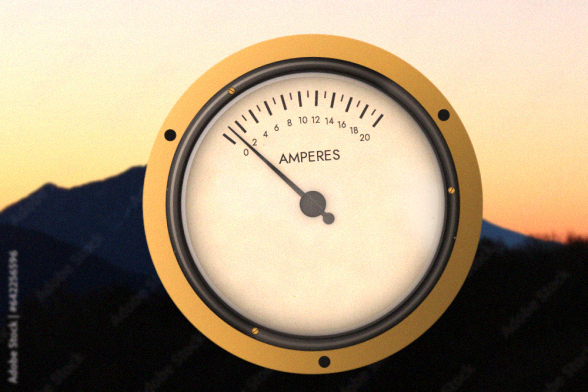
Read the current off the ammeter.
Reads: 1 A
